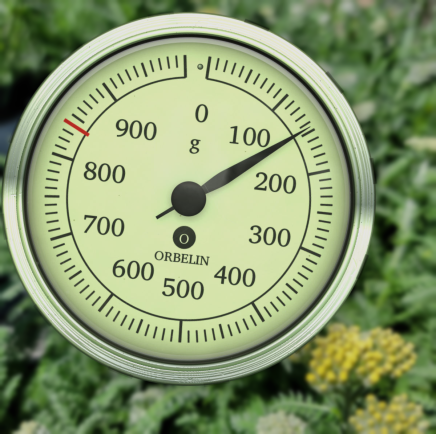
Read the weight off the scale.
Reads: 145 g
